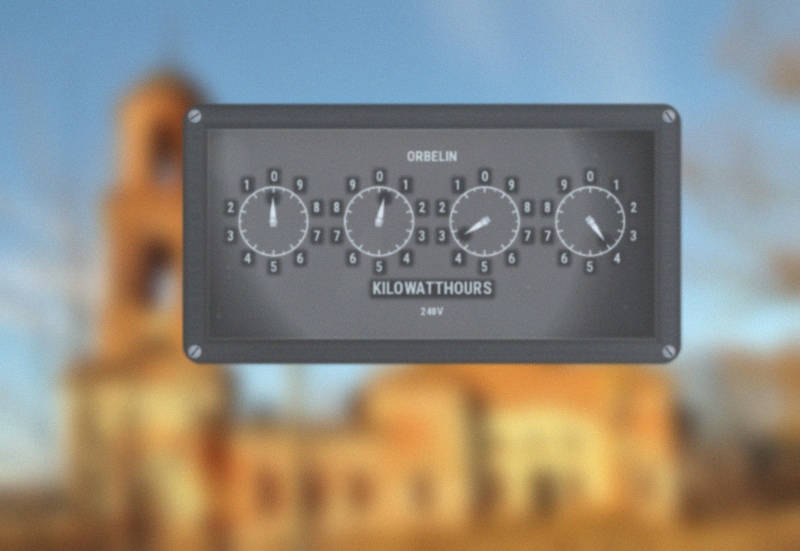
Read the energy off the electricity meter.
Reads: 34 kWh
